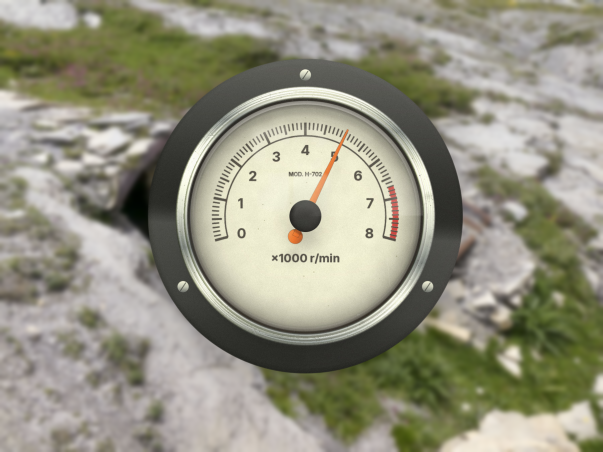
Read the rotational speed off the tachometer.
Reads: 5000 rpm
